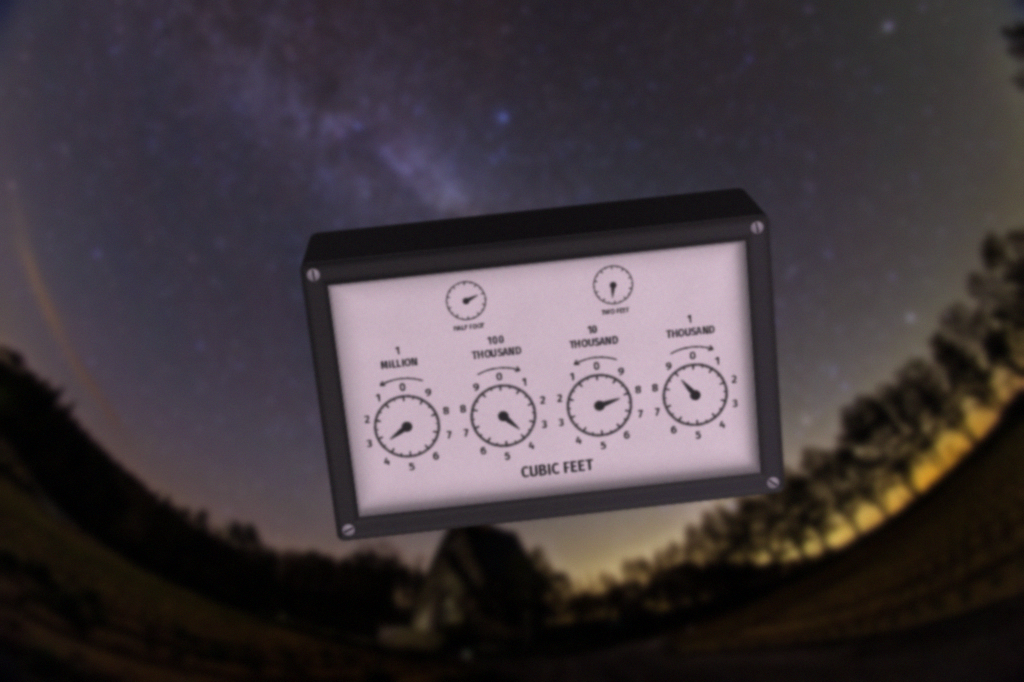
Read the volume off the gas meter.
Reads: 337900 ft³
